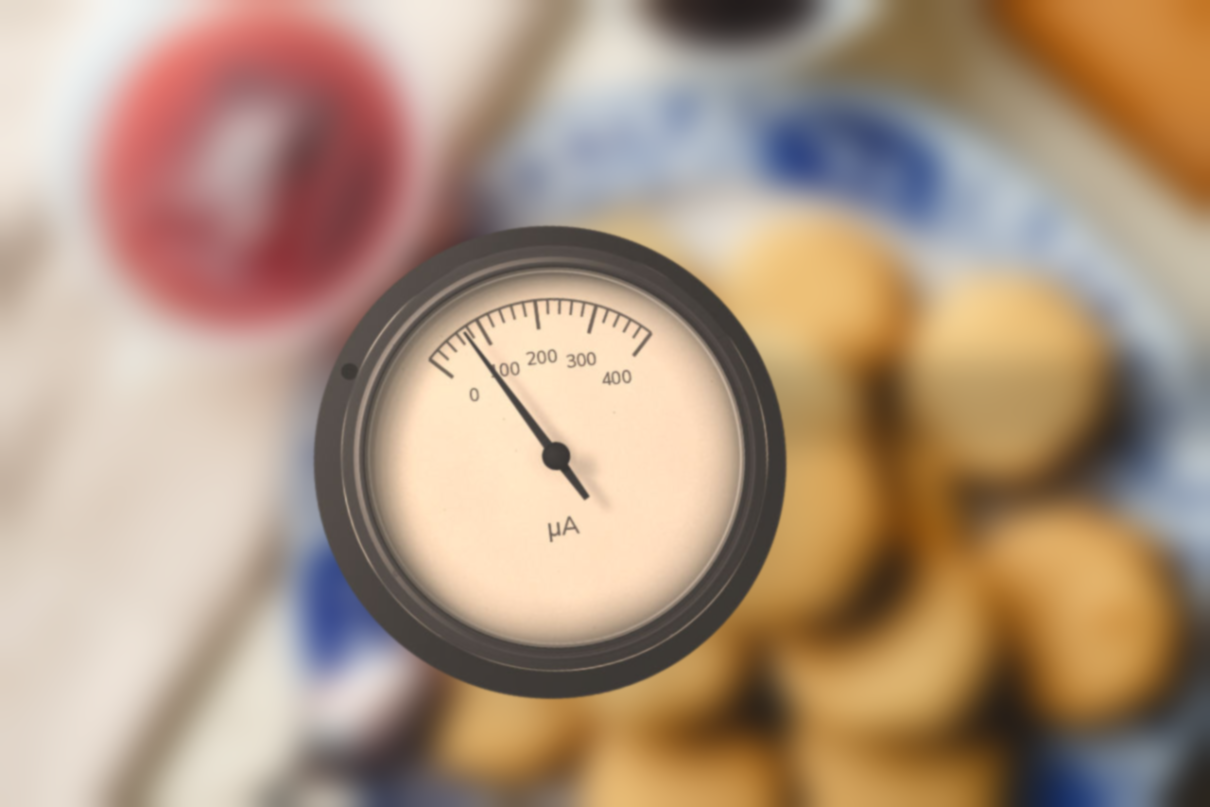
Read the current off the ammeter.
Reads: 70 µA
